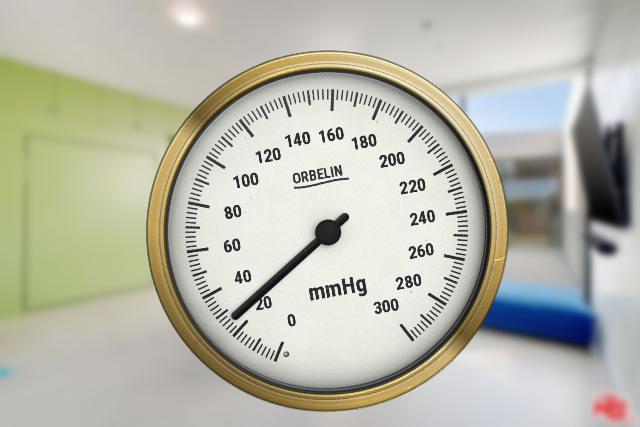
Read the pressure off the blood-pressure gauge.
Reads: 26 mmHg
